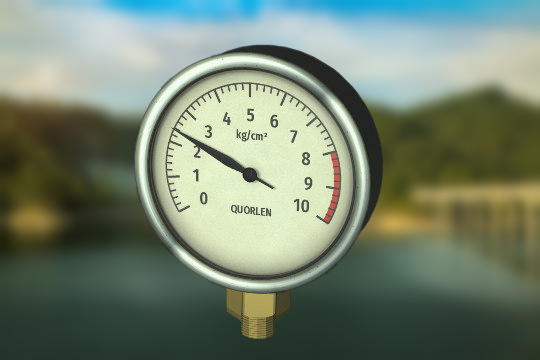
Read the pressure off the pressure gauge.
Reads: 2.4 kg/cm²
